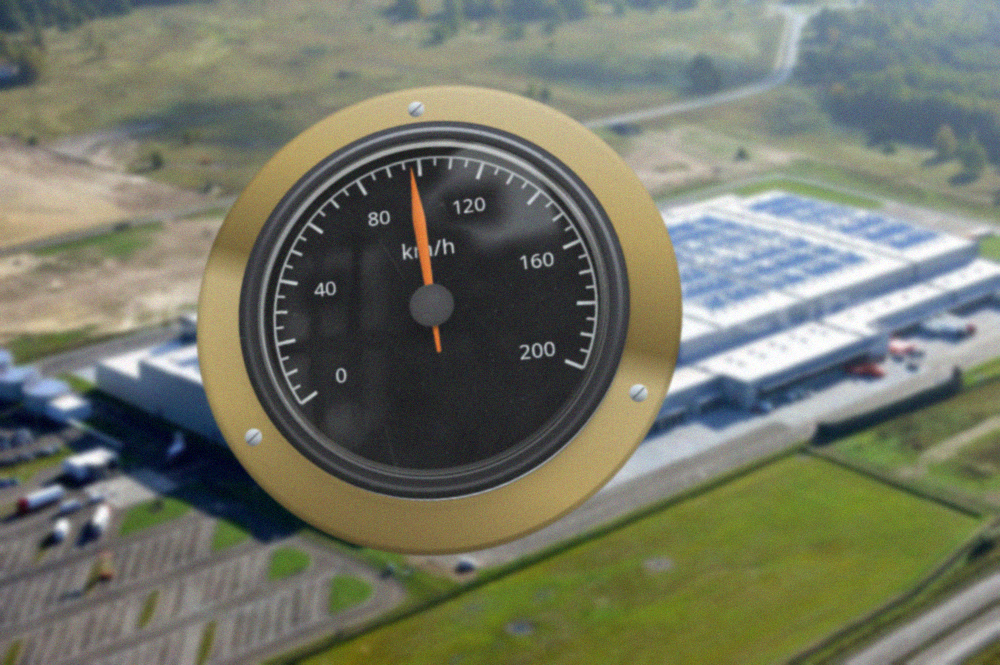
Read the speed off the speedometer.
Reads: 97.5 km/h
